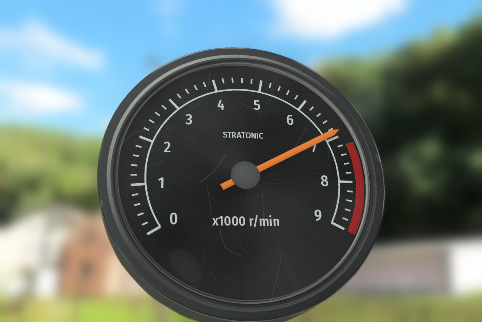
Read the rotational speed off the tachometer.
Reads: 6900 rpm
